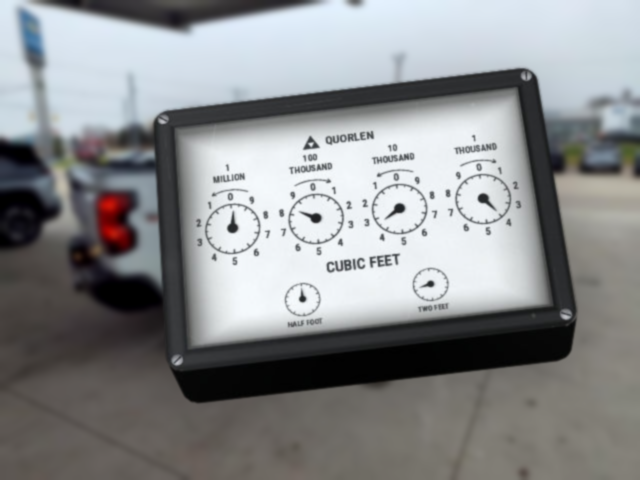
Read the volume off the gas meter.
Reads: 983400 ft³
